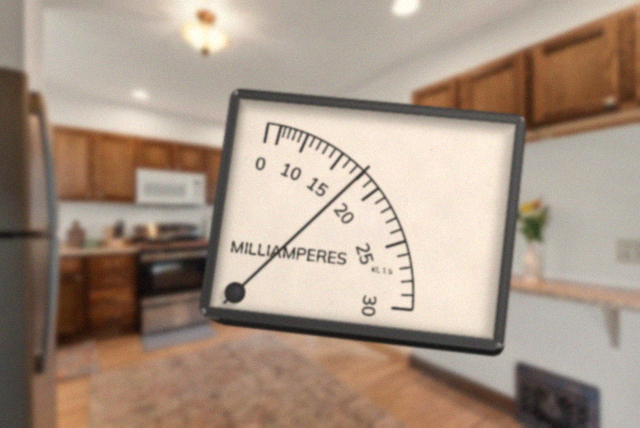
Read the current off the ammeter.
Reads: 18 mA
